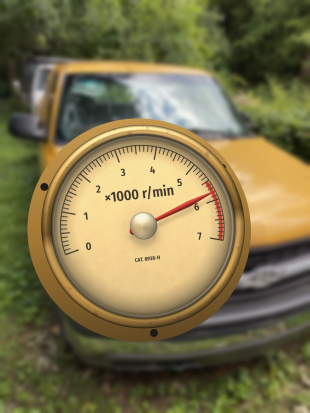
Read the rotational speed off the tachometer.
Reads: 5800 rpm
